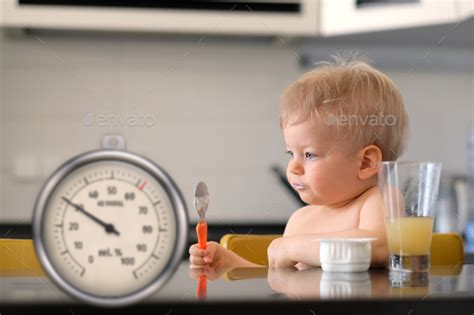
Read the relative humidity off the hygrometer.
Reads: 30 %
